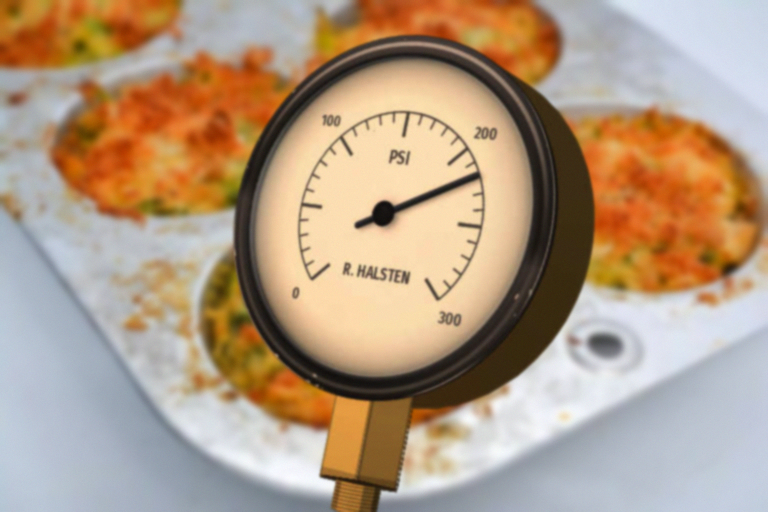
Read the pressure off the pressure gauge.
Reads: 220 psi
